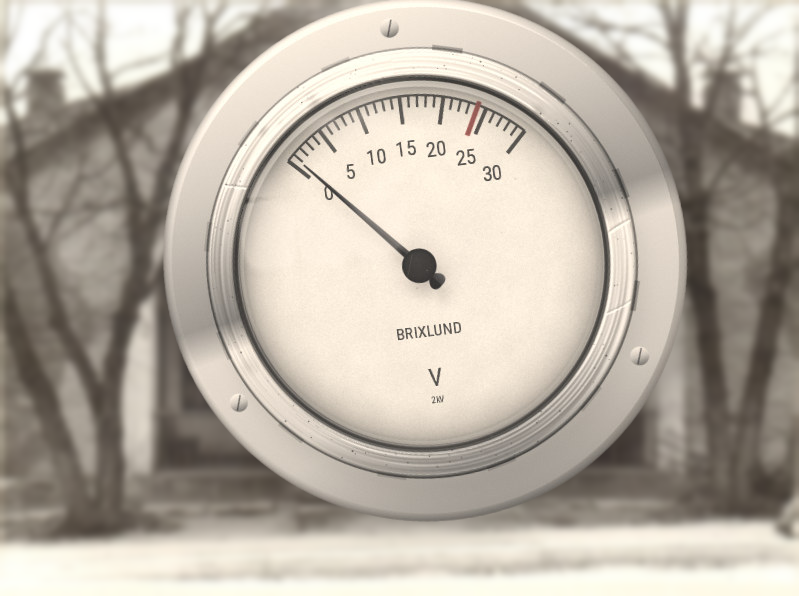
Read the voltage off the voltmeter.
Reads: 1 V
